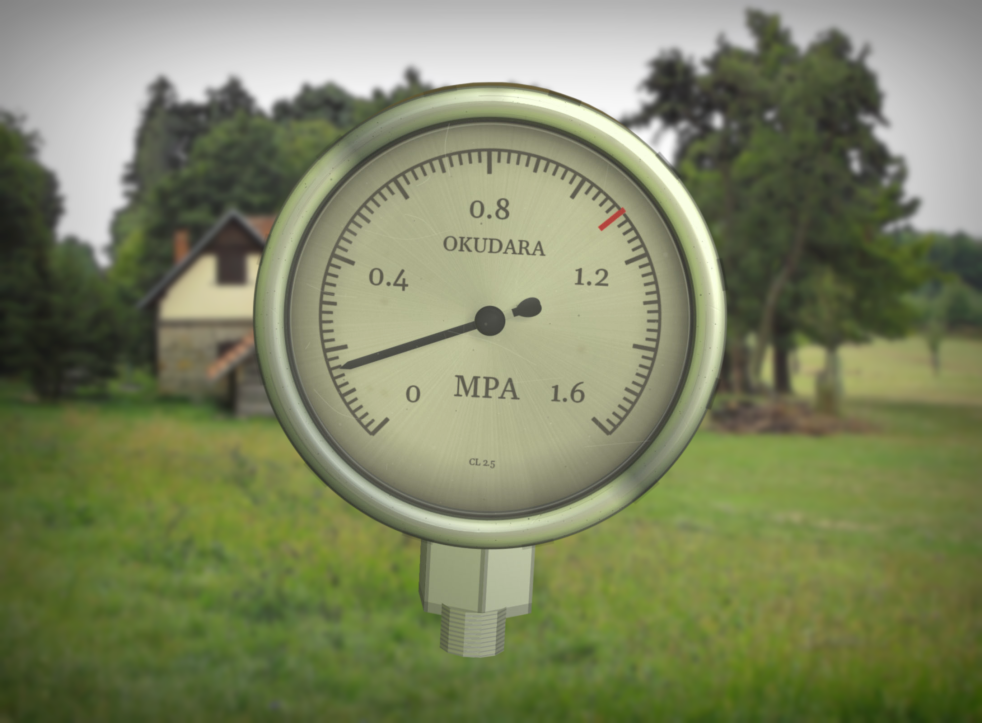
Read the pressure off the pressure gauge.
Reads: 0.16 MPa
